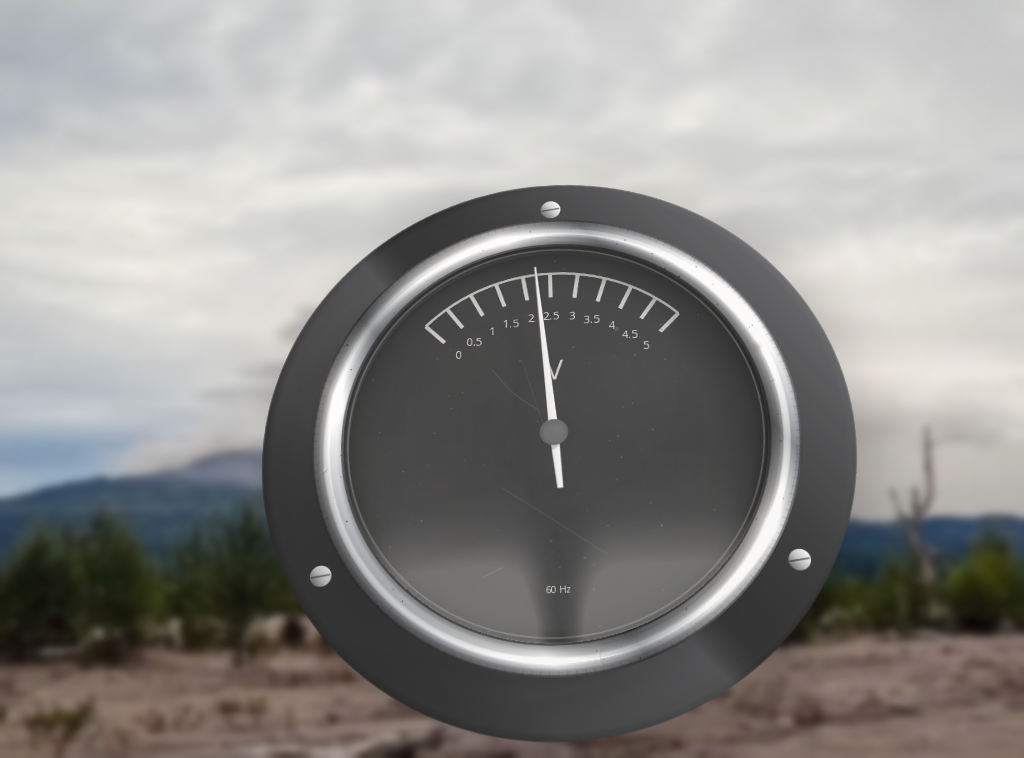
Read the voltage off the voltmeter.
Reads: 2.25 V
